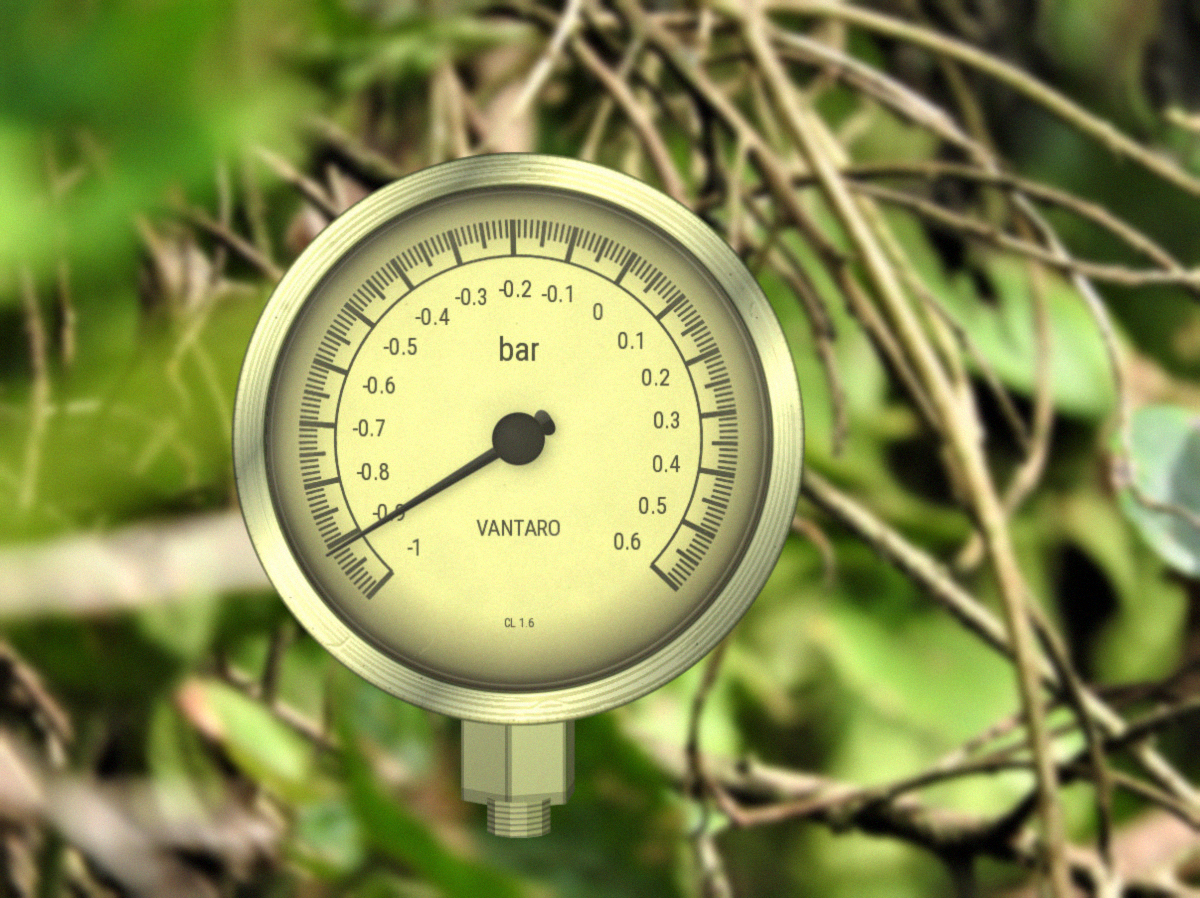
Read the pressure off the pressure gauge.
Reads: -0.91 bar
